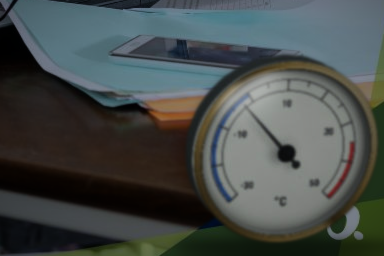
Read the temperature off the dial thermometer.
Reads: -2.5 °C
